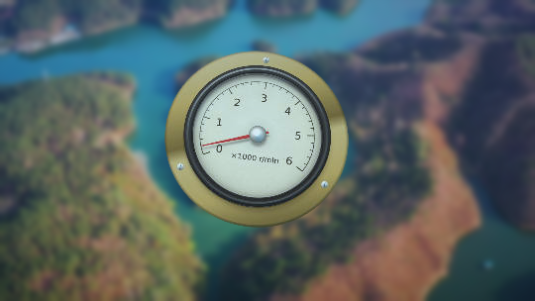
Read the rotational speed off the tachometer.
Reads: 200 rpm
